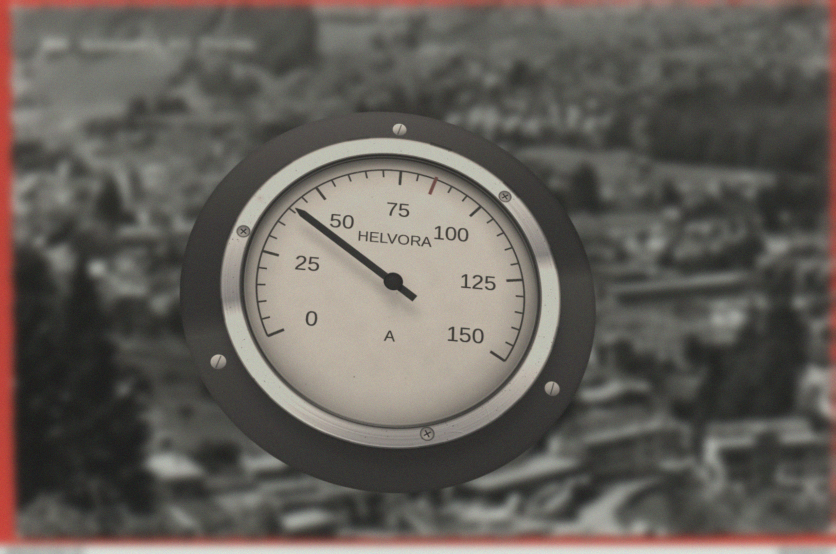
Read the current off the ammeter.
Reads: 40 A
